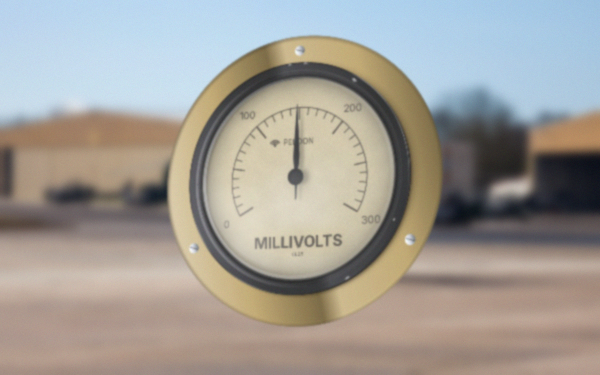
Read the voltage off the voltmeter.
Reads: 150 mV
